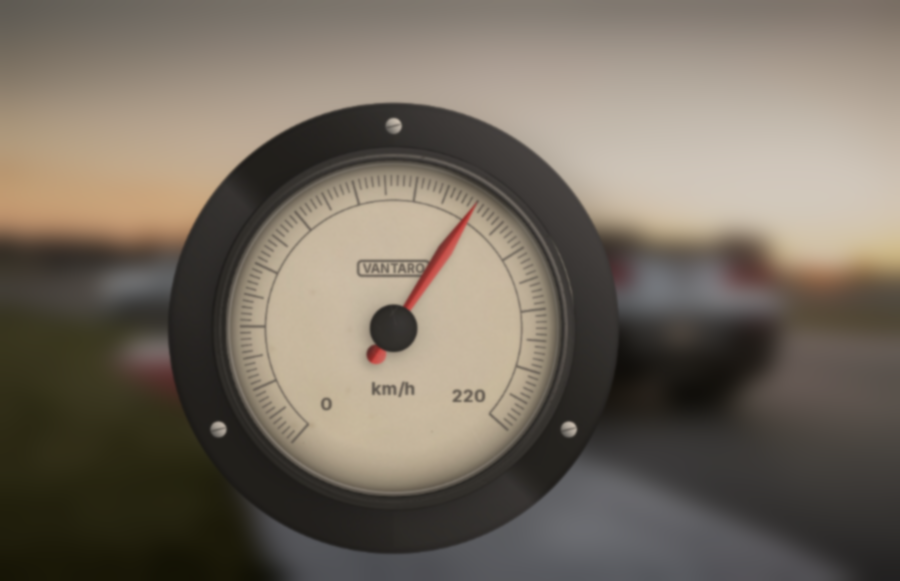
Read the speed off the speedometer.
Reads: 140 km/h
